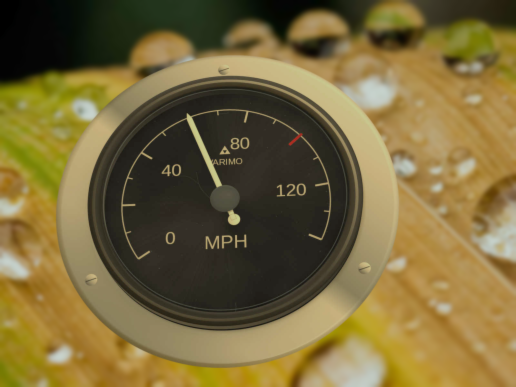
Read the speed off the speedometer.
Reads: 60 mph
